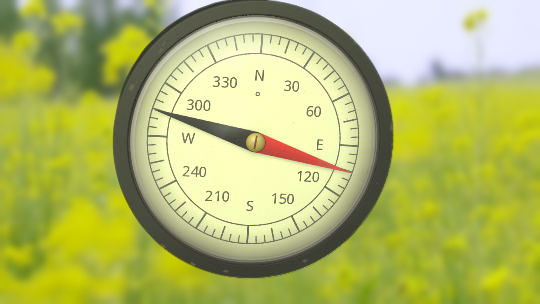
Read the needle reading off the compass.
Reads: 105 °
